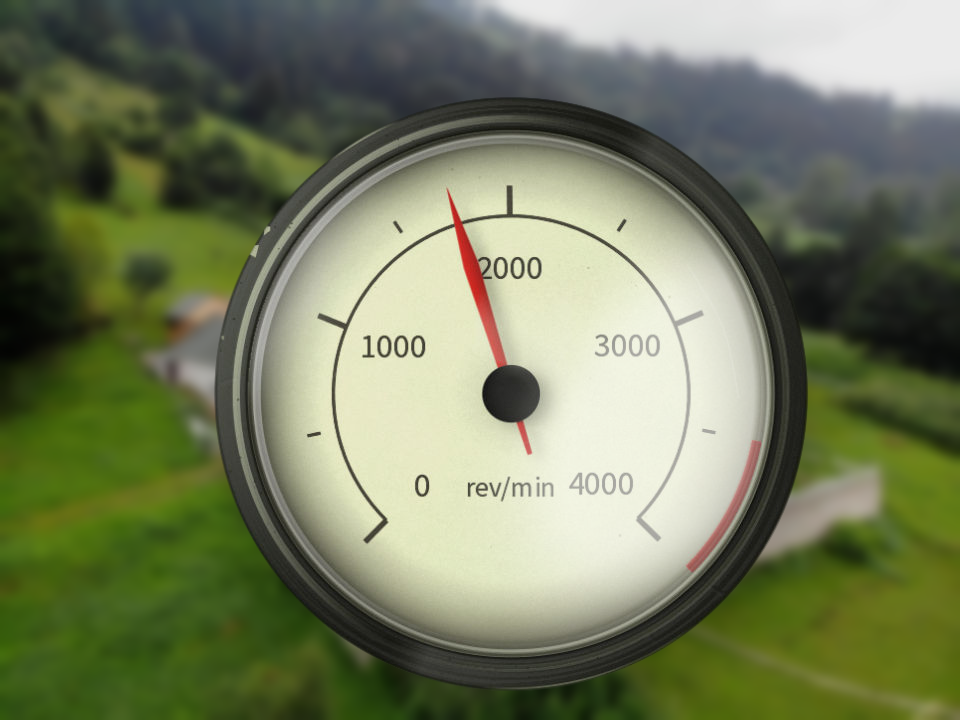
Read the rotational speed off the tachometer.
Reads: 1750 rpm
